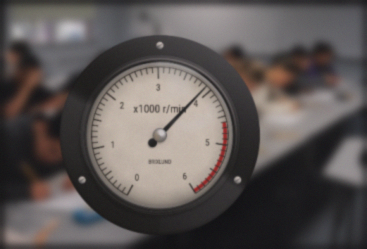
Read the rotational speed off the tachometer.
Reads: 3900 rpm
